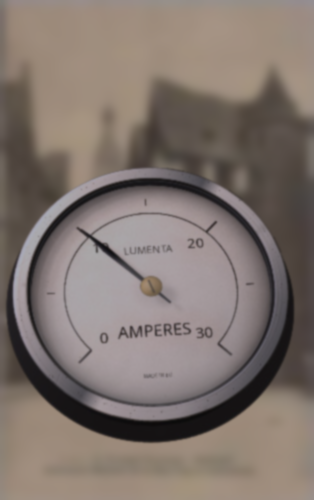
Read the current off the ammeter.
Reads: 10 A
